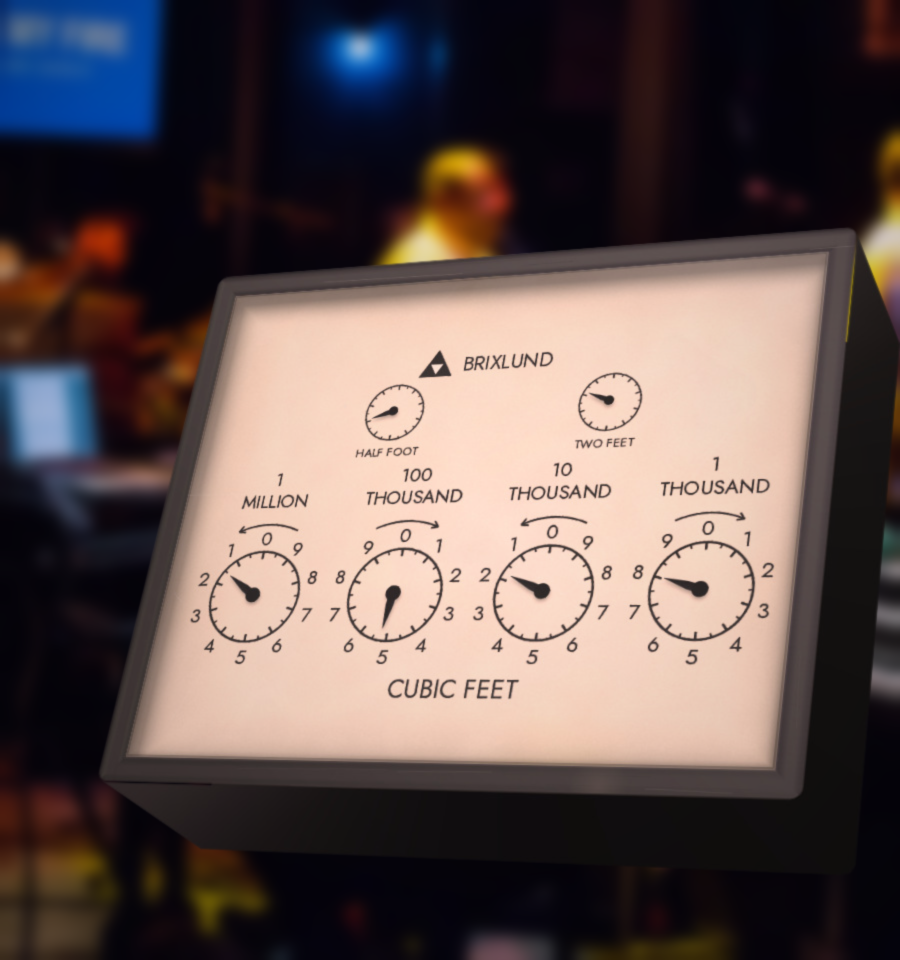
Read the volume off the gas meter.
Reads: 151800 ft³
